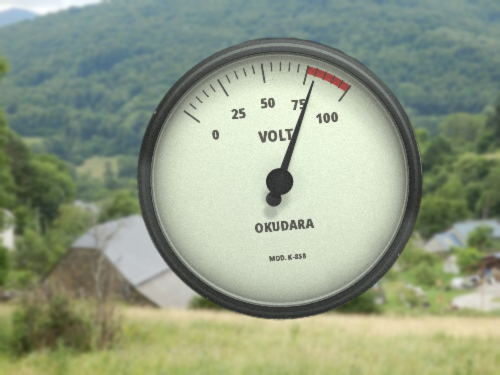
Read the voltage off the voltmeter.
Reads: 80 V
